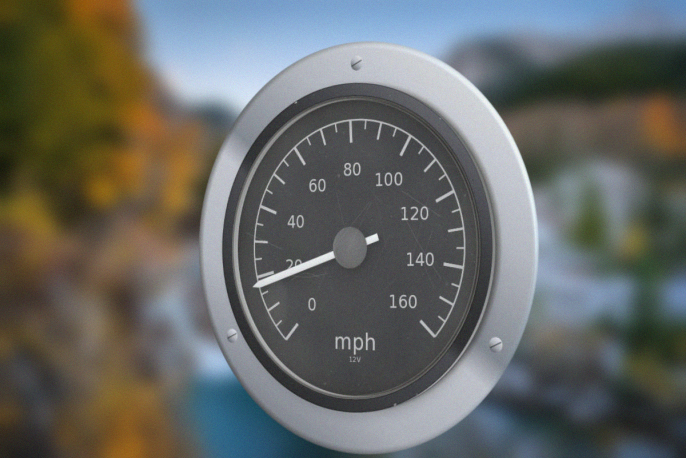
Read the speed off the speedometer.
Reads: 17.5 mph
